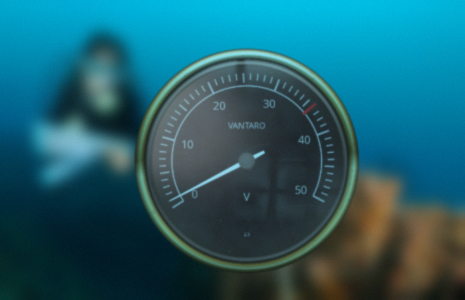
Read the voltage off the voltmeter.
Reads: 1 V
